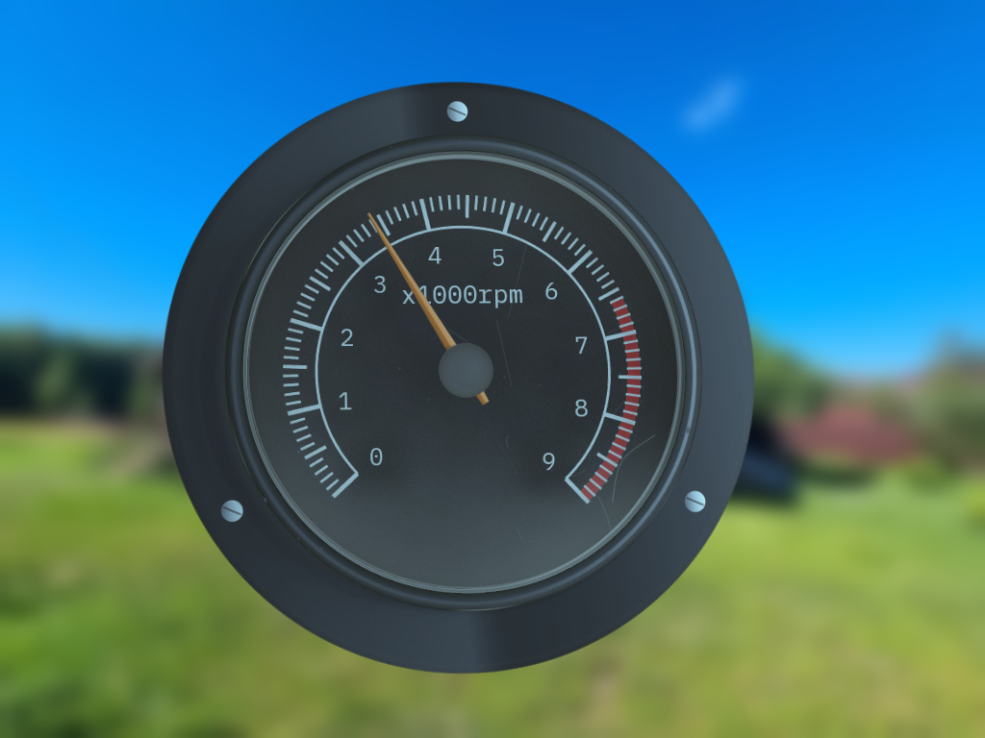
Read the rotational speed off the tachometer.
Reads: 3400 rpm
